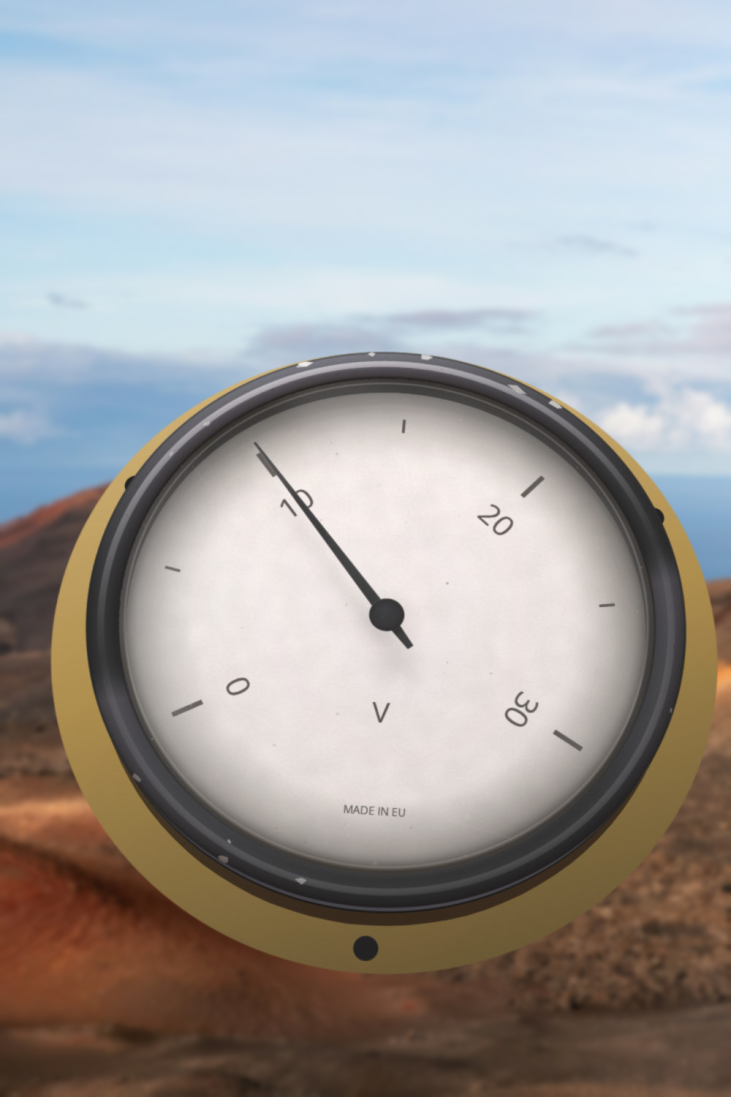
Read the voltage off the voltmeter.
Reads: 10 V
